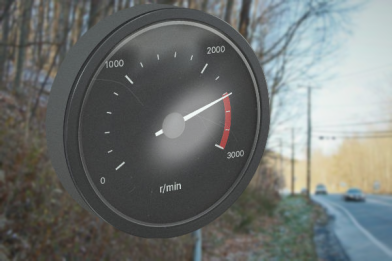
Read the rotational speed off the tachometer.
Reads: 2400 rpm
